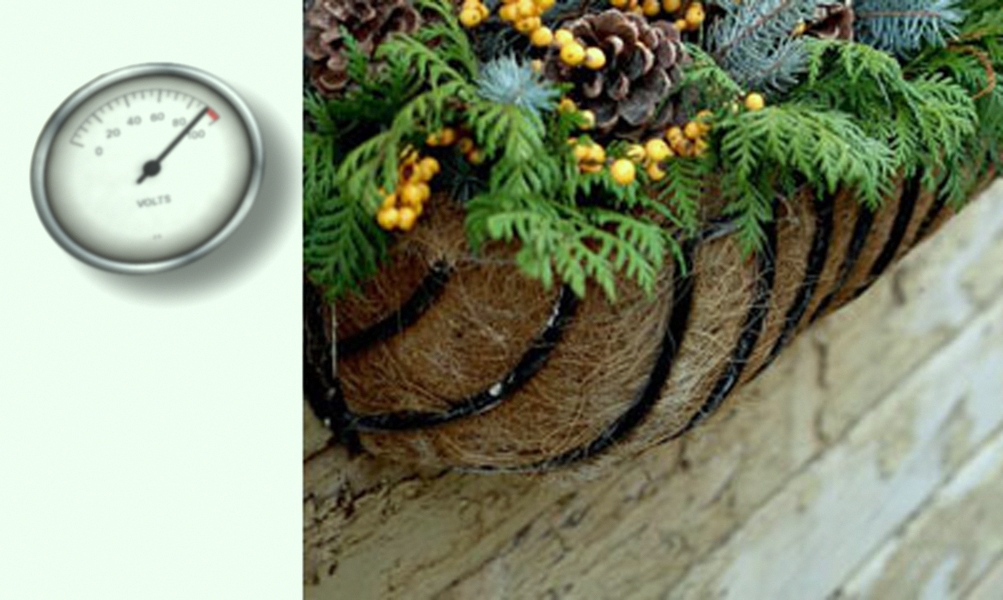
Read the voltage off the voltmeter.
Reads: 90 V
